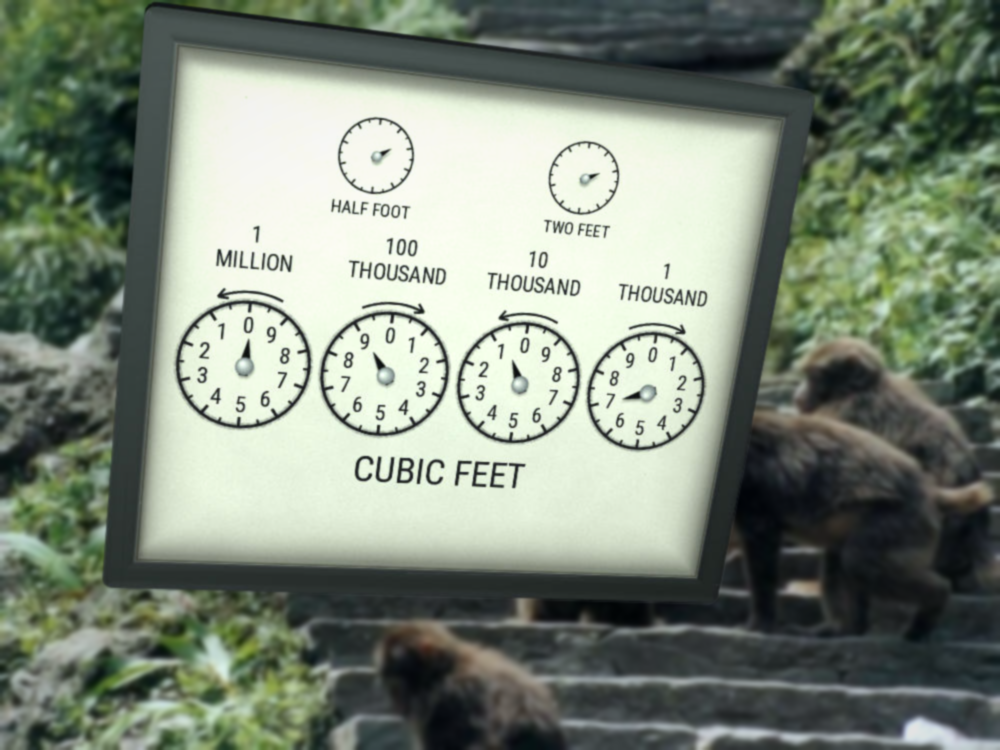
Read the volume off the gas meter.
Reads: 990700 ft³
